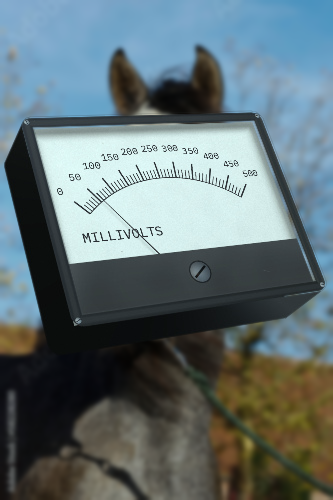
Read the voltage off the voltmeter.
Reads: 50 mV
